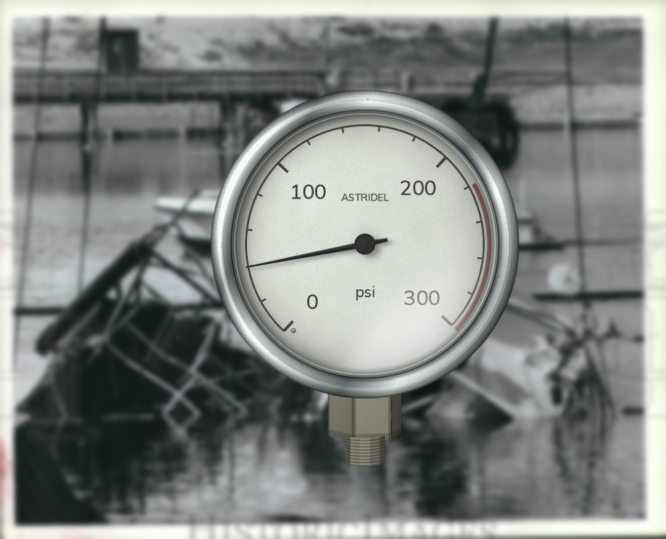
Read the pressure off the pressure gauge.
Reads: 40 psi
